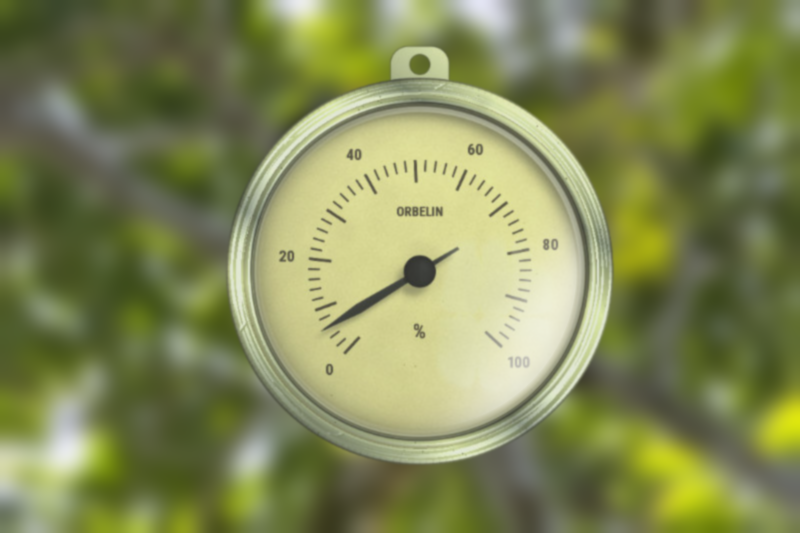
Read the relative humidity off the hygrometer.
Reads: 6 %
